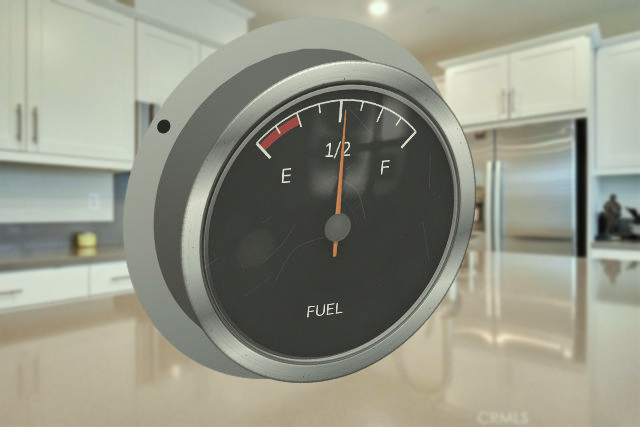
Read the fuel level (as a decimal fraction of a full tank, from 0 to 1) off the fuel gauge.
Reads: 0.5
